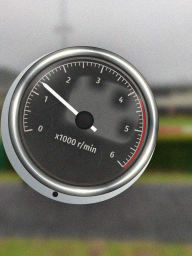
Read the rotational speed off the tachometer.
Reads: 1300 rpm
